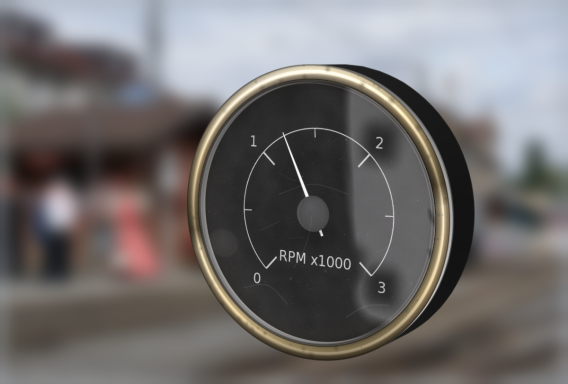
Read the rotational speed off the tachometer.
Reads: 1250 rpm
